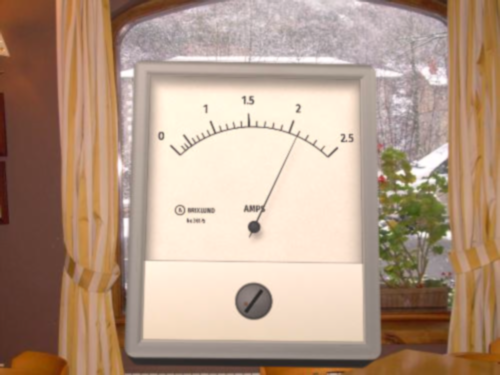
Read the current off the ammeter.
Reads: 2.1 A
